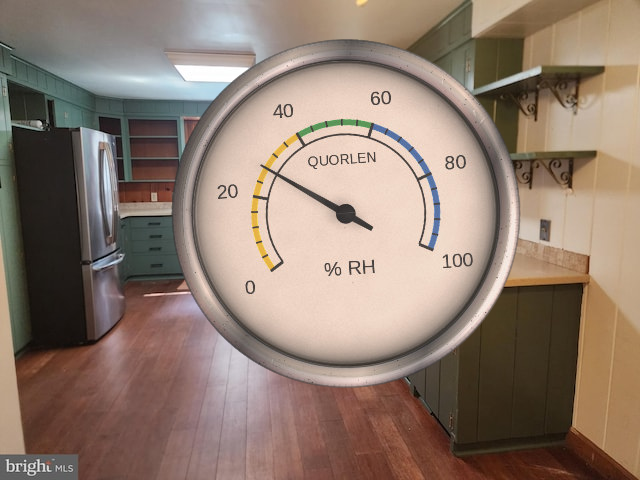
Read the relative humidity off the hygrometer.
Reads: 28 %
